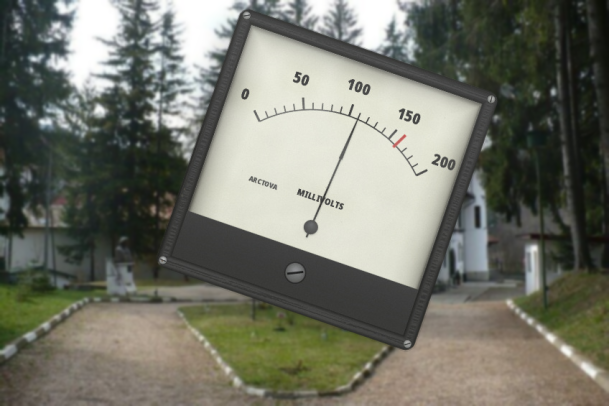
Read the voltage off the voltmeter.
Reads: 110 mV
